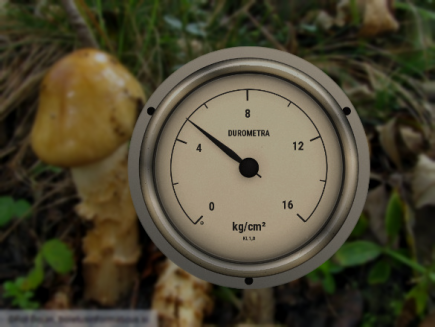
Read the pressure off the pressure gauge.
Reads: 5 kg/cm²
